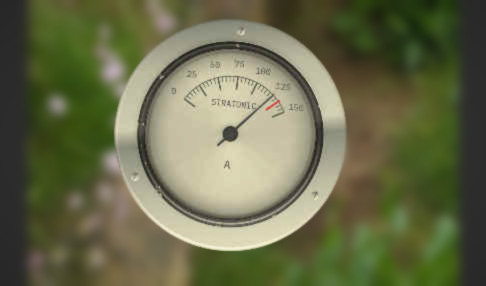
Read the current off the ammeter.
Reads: 125 A
